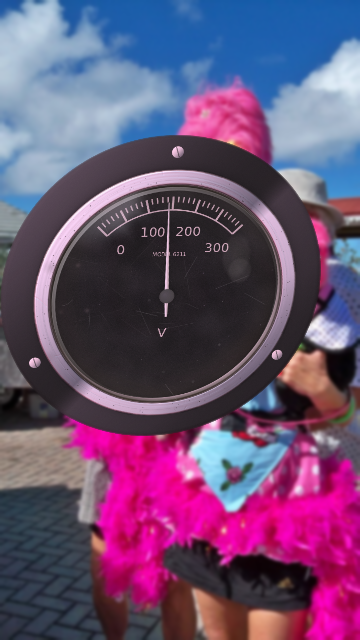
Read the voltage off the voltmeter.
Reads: 140 V
